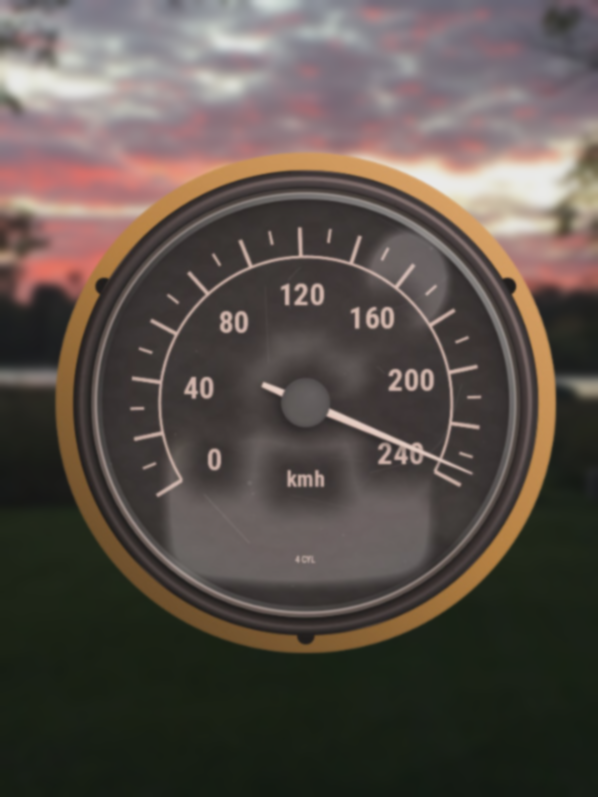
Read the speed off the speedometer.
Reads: 235 km/h
